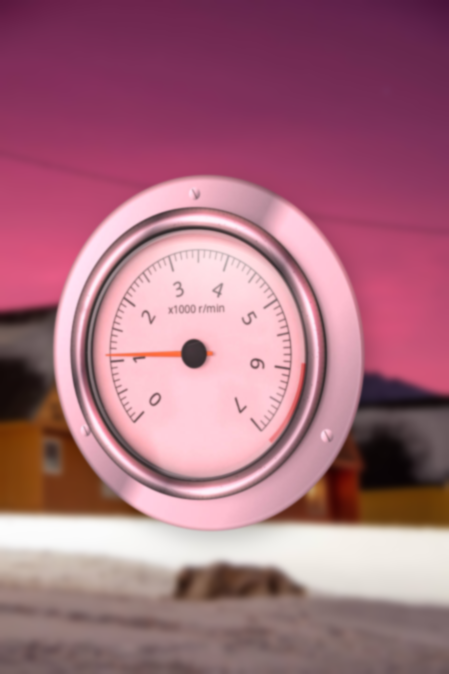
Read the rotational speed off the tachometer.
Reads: 1100 rpm
